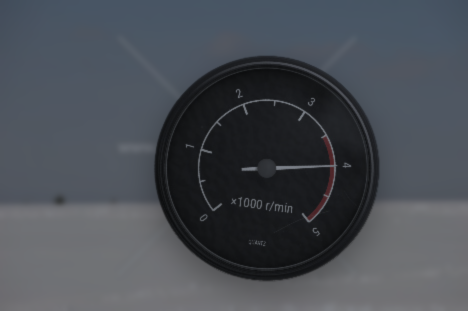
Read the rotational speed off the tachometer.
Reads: 4000 rpm
